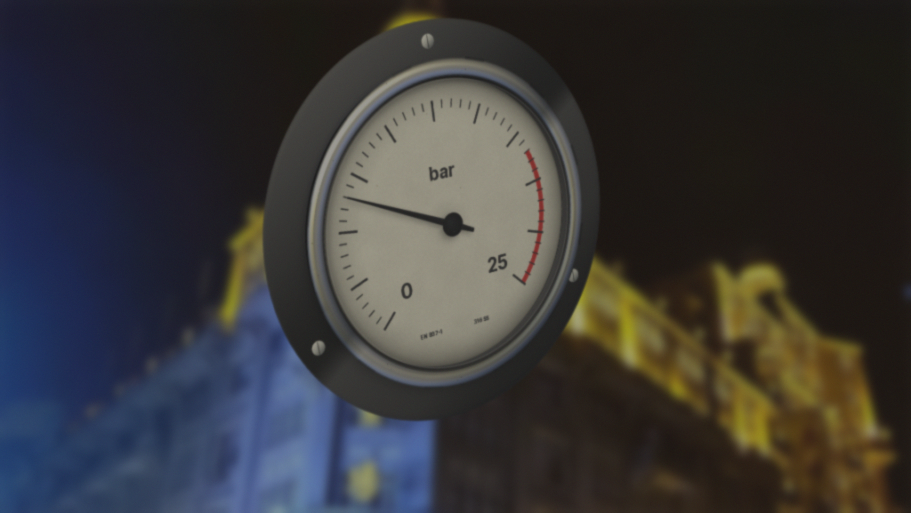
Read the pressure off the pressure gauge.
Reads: 6.5 bar
